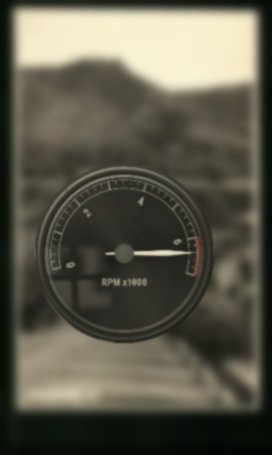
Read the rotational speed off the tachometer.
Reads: 6400 rpm
